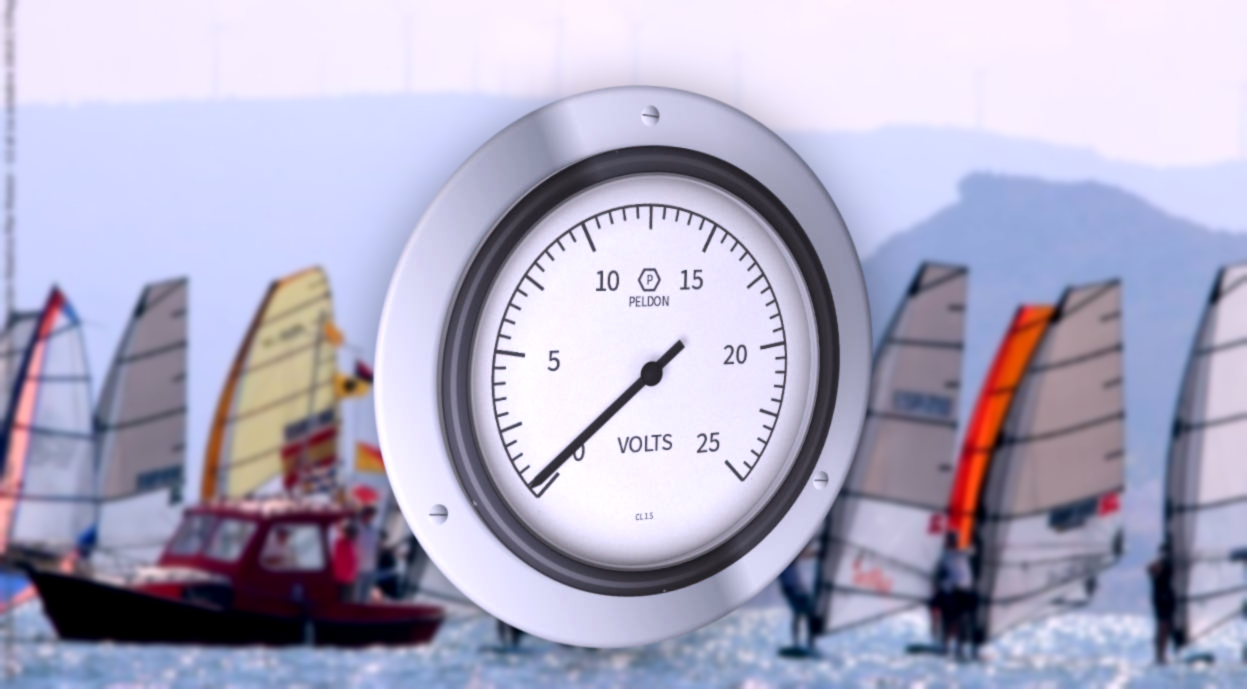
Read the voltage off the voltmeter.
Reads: 0.5 V
